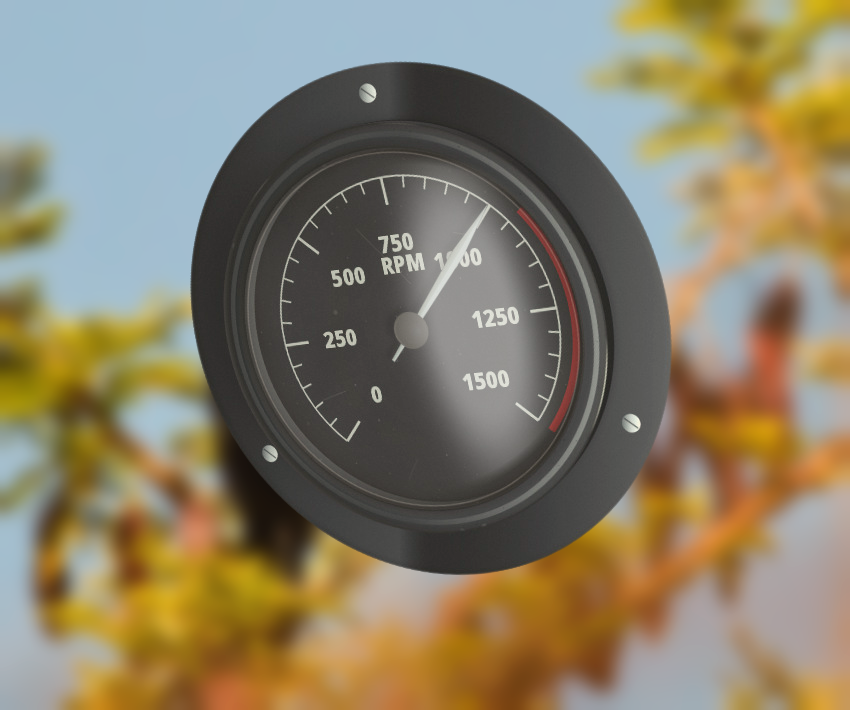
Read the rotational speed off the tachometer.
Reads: 1000 rpm
